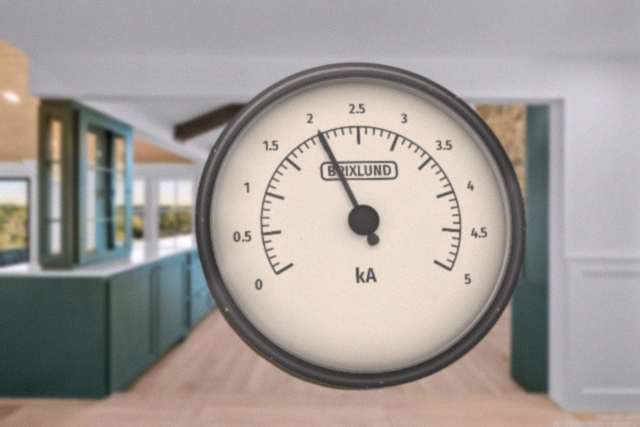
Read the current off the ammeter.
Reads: 2 kA
